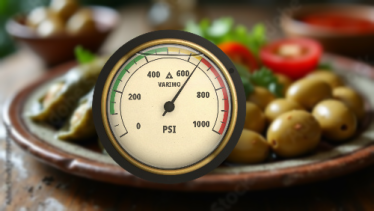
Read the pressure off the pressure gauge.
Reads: 650 psi
